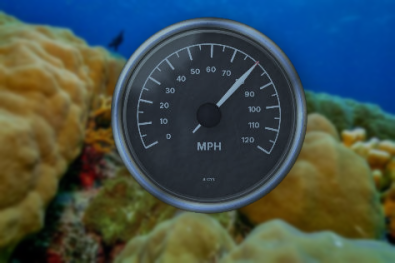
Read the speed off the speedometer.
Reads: 80 mph
